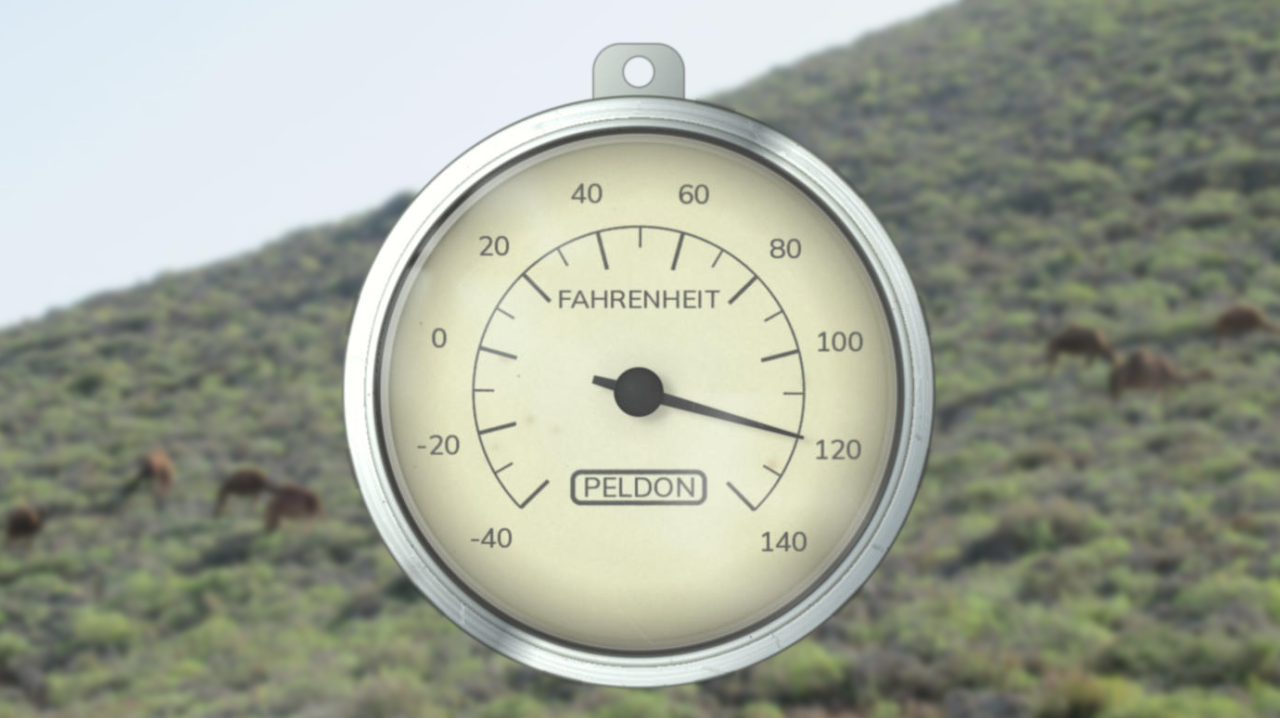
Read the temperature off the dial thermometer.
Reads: 120 °F
